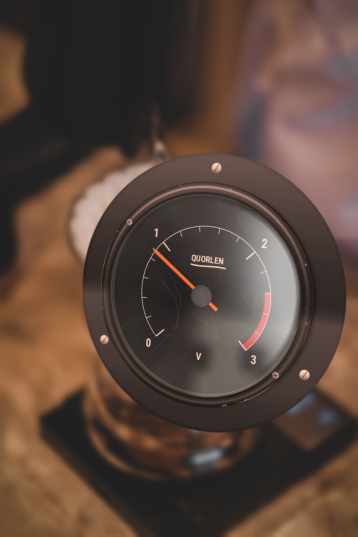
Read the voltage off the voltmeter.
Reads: 0.9 V
